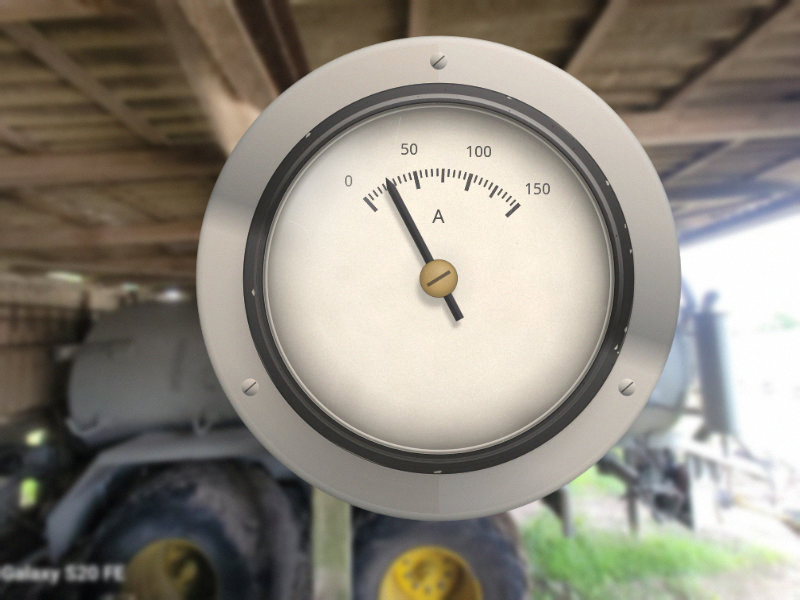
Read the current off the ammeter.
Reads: 25 A
